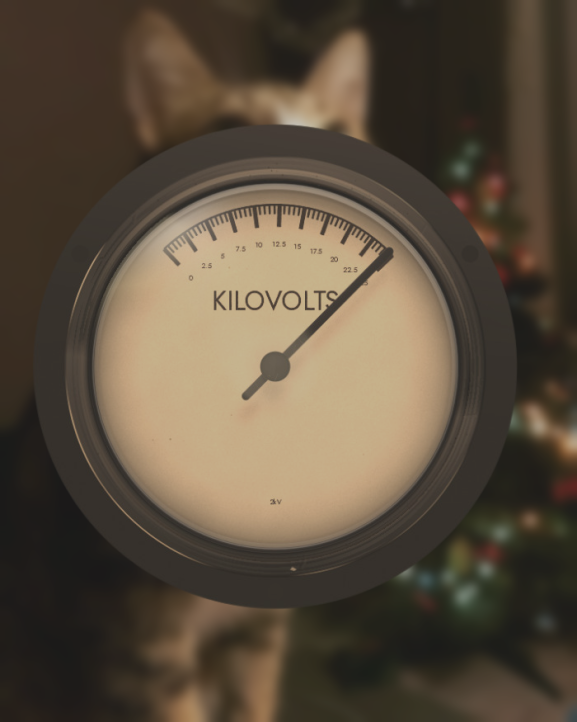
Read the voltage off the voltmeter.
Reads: 24.5 kV
